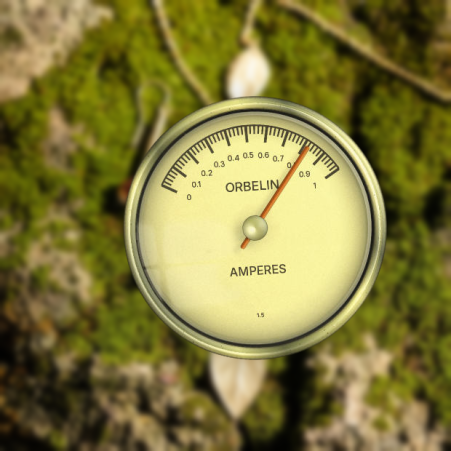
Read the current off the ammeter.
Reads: 0.82 A
